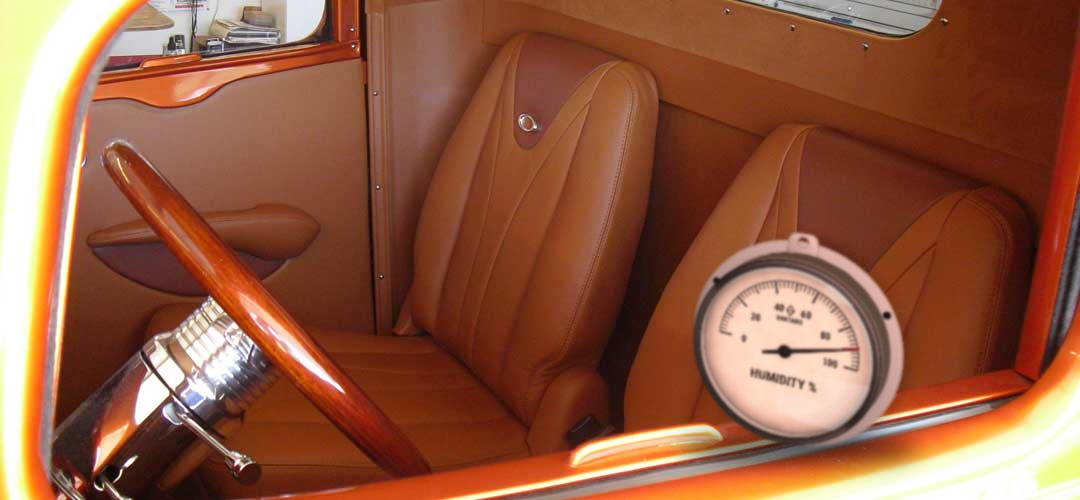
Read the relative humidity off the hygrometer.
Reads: 90 %
